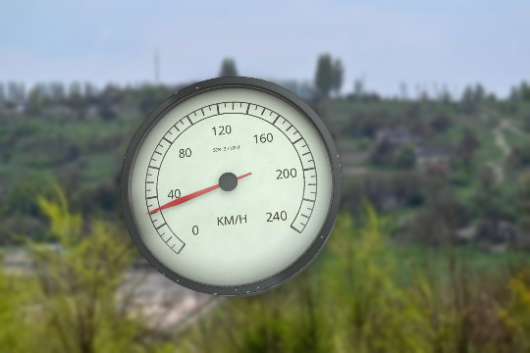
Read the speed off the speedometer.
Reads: 30 km/h
